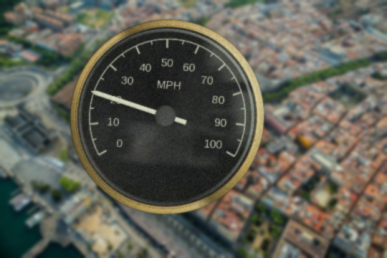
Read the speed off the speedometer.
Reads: 20 mph
